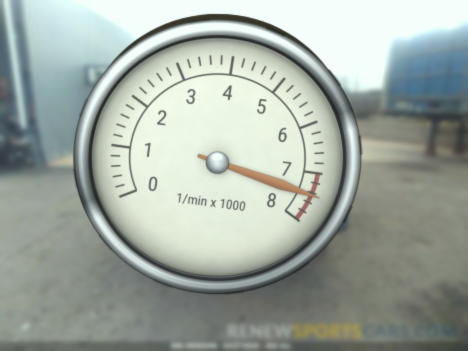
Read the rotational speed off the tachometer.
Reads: 7400 rpm
